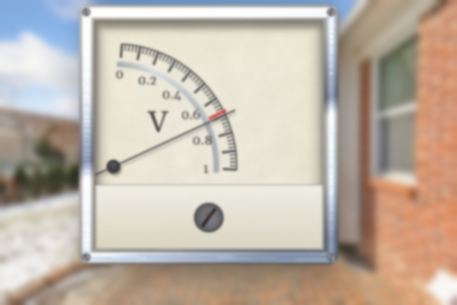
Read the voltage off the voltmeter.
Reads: 0.7 V
